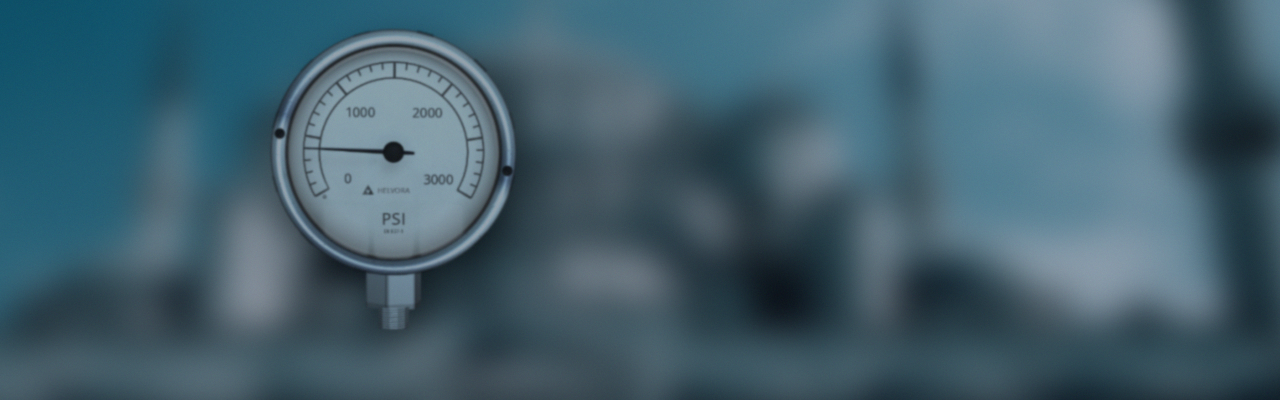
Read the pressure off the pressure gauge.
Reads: 400 psi
